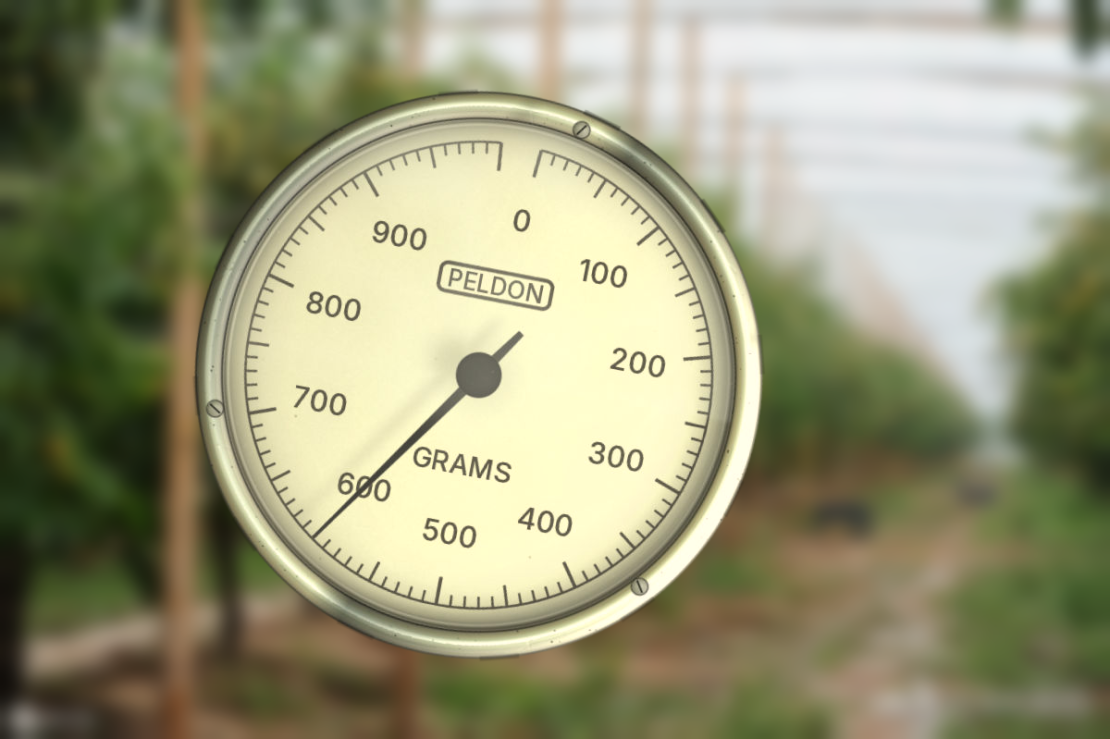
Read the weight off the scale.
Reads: 600 g
